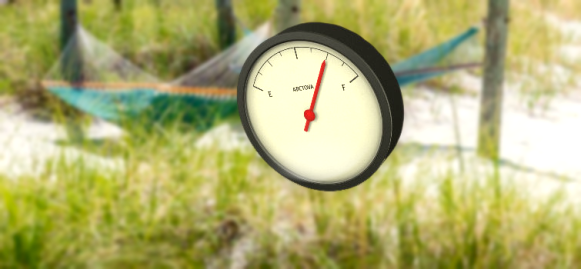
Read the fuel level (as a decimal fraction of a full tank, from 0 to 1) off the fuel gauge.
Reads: 0.75
